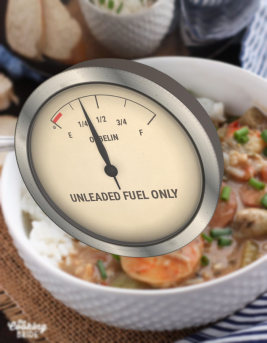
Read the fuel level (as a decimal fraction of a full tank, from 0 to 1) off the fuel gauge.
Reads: 0.375
